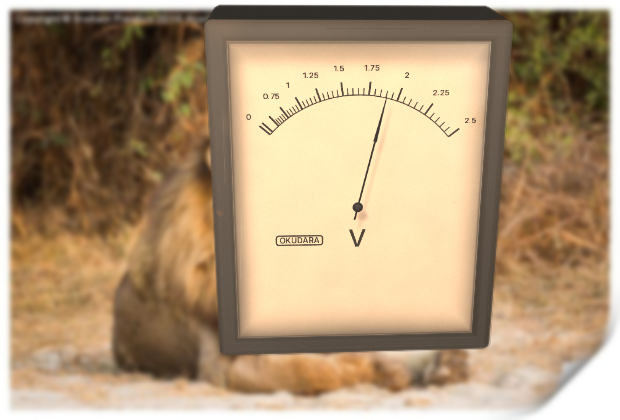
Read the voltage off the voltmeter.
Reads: 1.9 V
